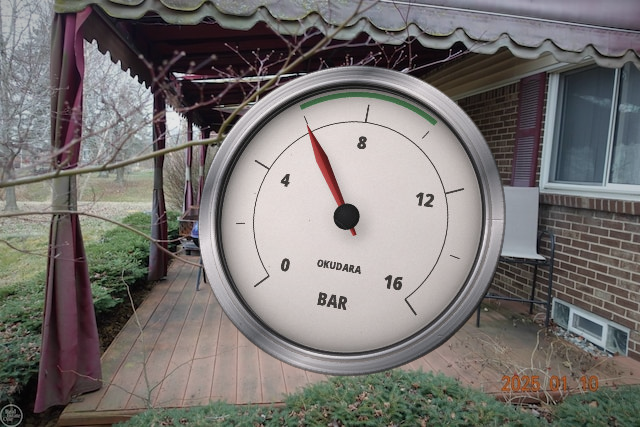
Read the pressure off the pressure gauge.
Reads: 6 bar
